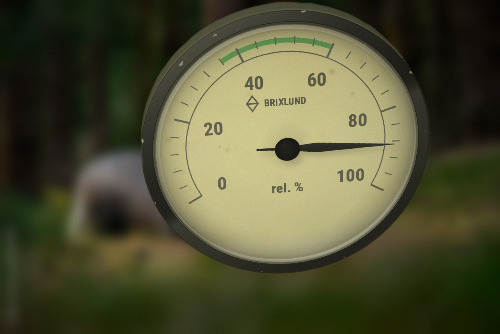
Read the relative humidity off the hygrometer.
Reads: 88 %
